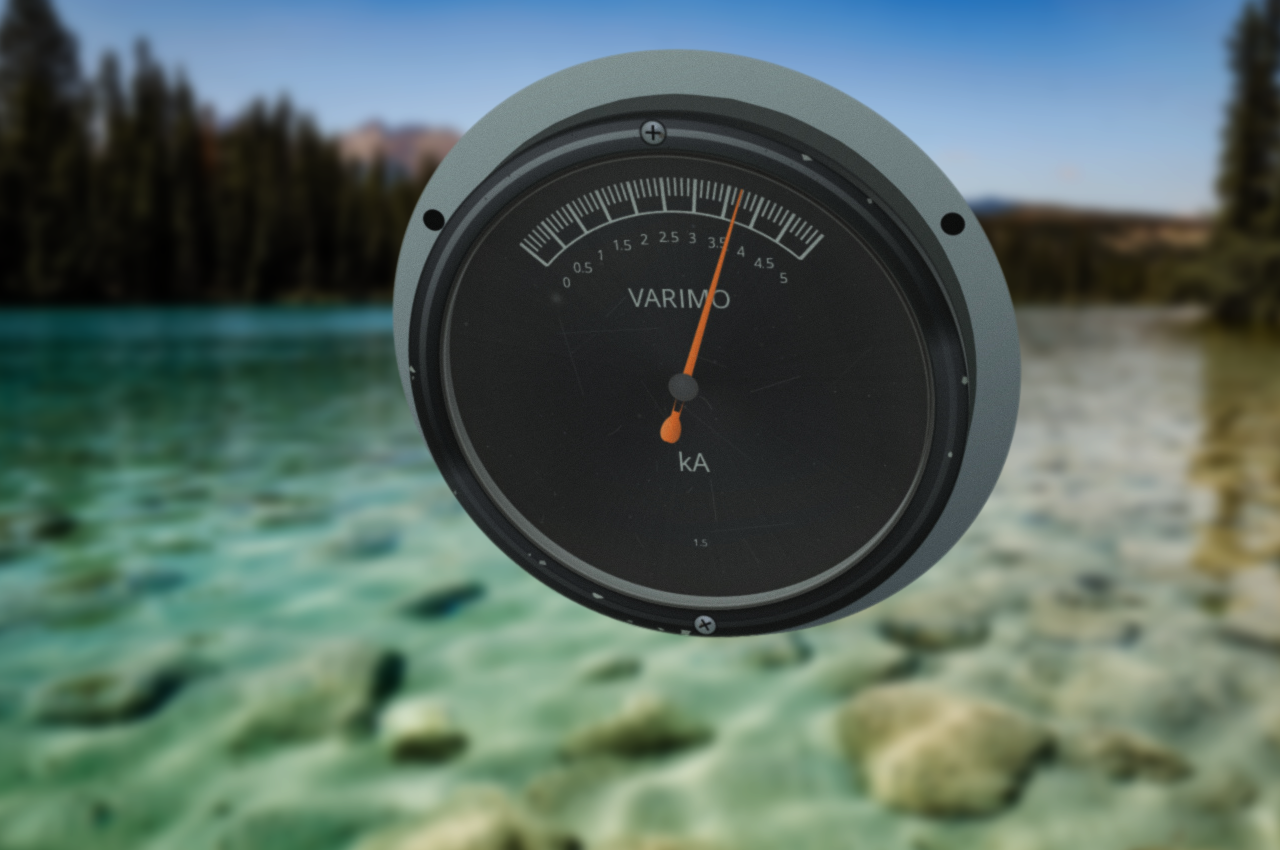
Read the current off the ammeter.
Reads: 3.7 kA
